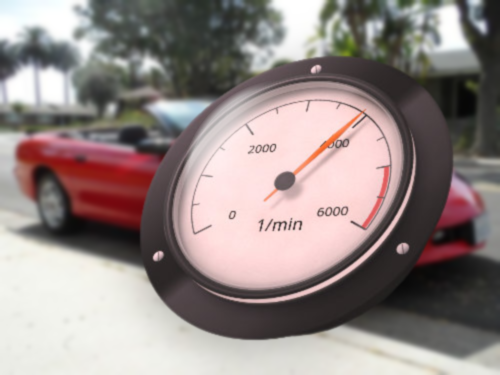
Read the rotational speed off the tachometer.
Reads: 4000 rpm
